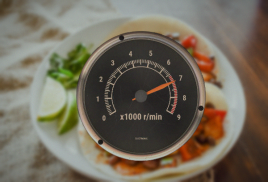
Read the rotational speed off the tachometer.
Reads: 7000 rpm
